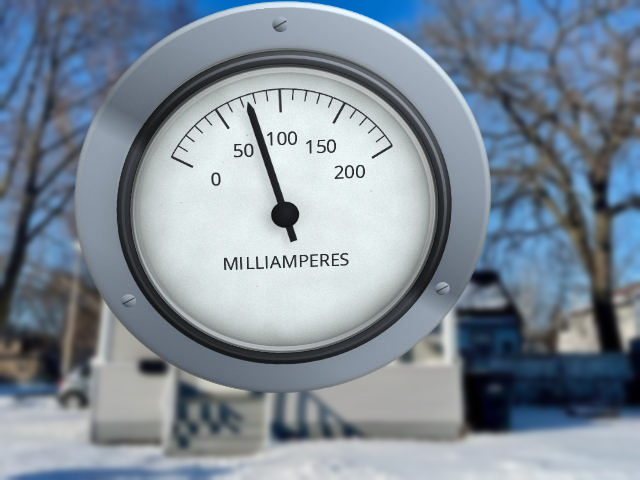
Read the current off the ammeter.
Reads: 75 mA
